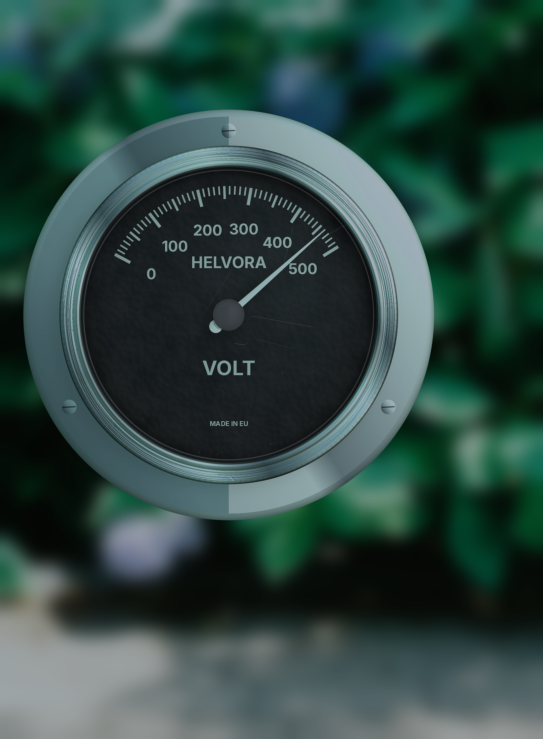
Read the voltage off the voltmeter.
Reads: 460 V
